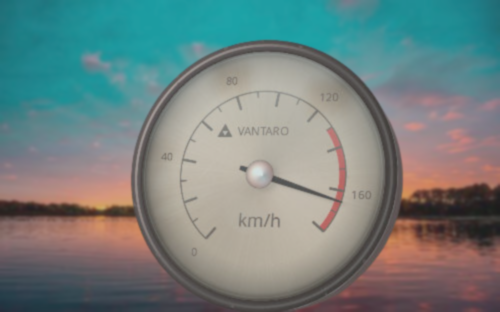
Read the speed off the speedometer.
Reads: 165 km/h
